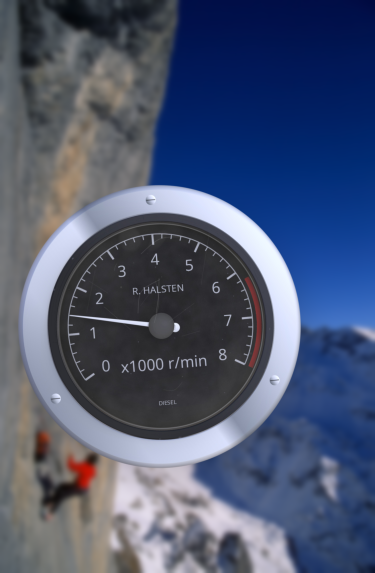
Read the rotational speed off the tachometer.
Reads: 1400 rpm
